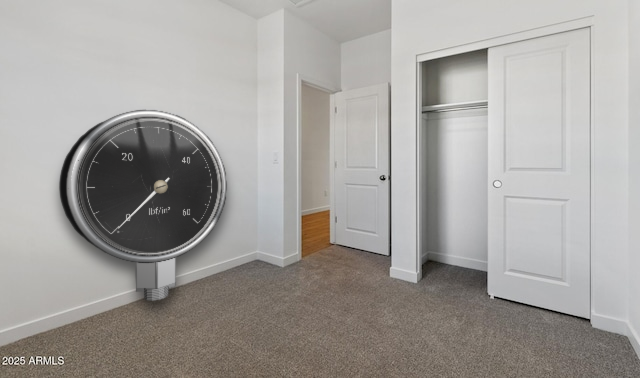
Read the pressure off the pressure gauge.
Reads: 0 psi
